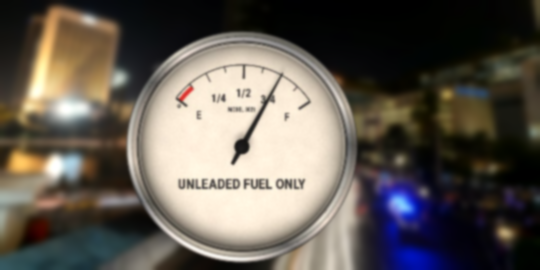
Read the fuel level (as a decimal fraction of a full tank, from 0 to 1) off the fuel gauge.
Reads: 0.75
